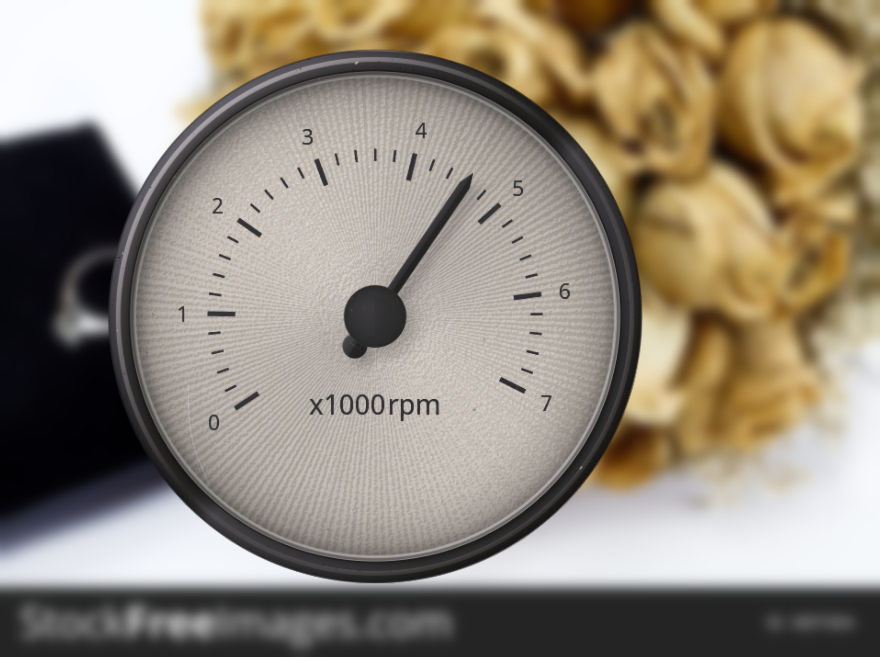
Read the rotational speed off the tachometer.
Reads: 4600 rpm
